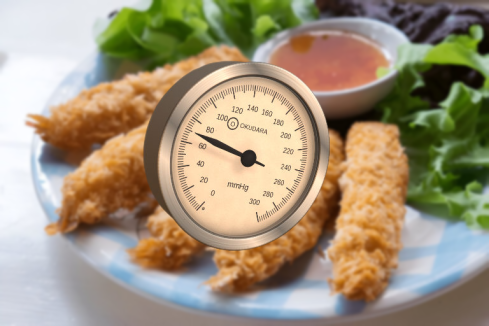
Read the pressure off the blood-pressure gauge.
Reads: 70 mmHg
